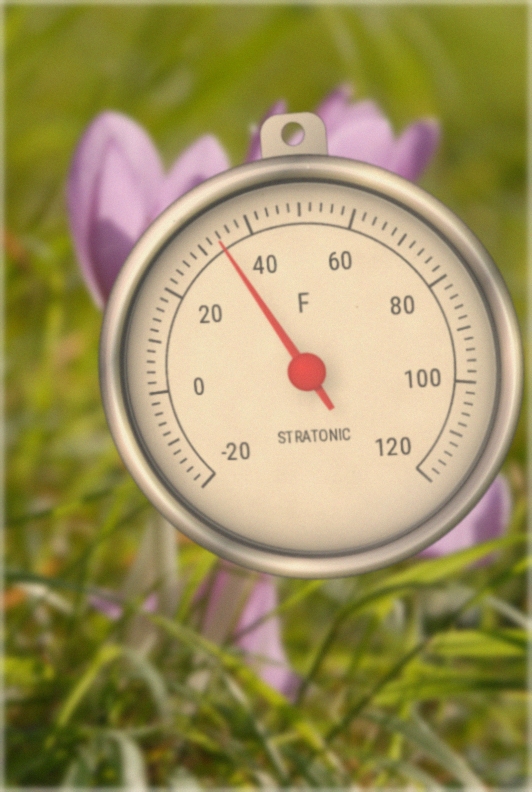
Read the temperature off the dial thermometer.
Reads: 34 °F
